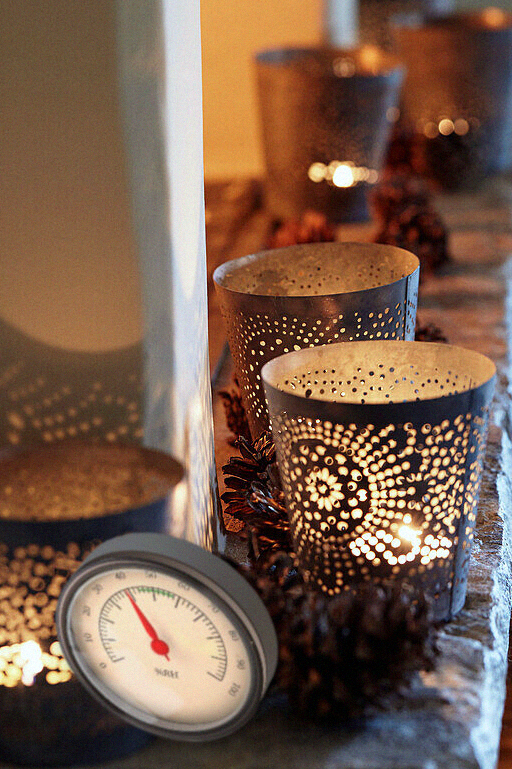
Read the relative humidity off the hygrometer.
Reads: 40 %
